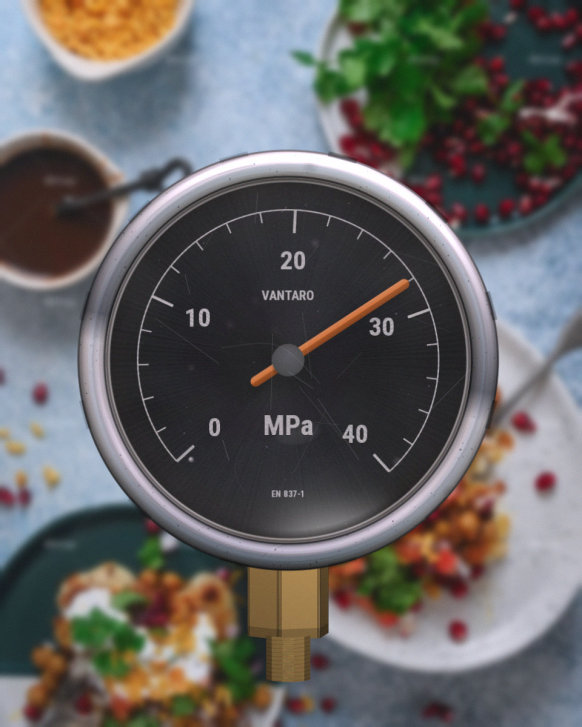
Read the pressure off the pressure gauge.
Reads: 28 MPa
